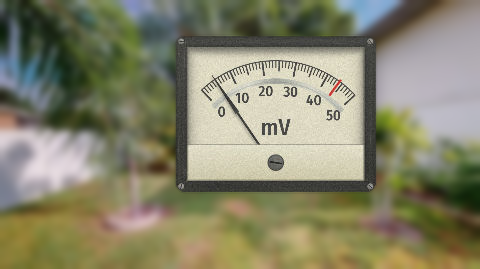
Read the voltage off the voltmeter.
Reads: 5 mV
